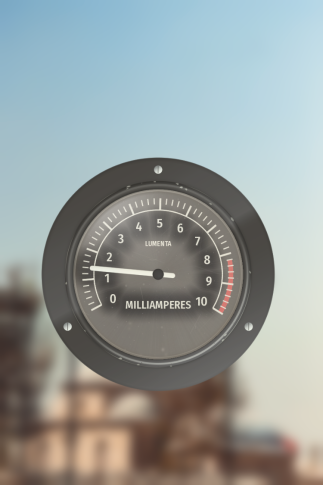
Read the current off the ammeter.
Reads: 1.4 mA
